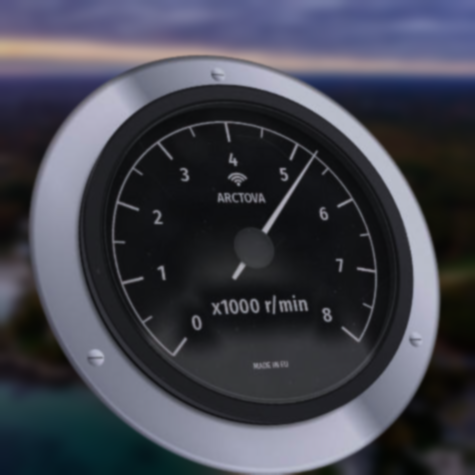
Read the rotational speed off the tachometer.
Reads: 5250 rpm
